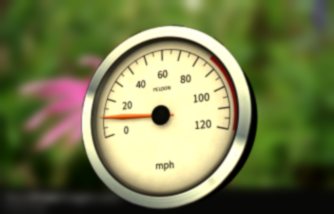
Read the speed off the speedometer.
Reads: 10 mph
